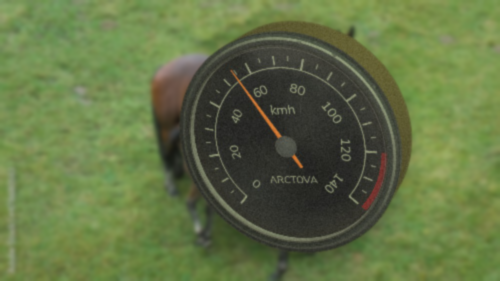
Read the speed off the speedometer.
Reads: 55 km/h
